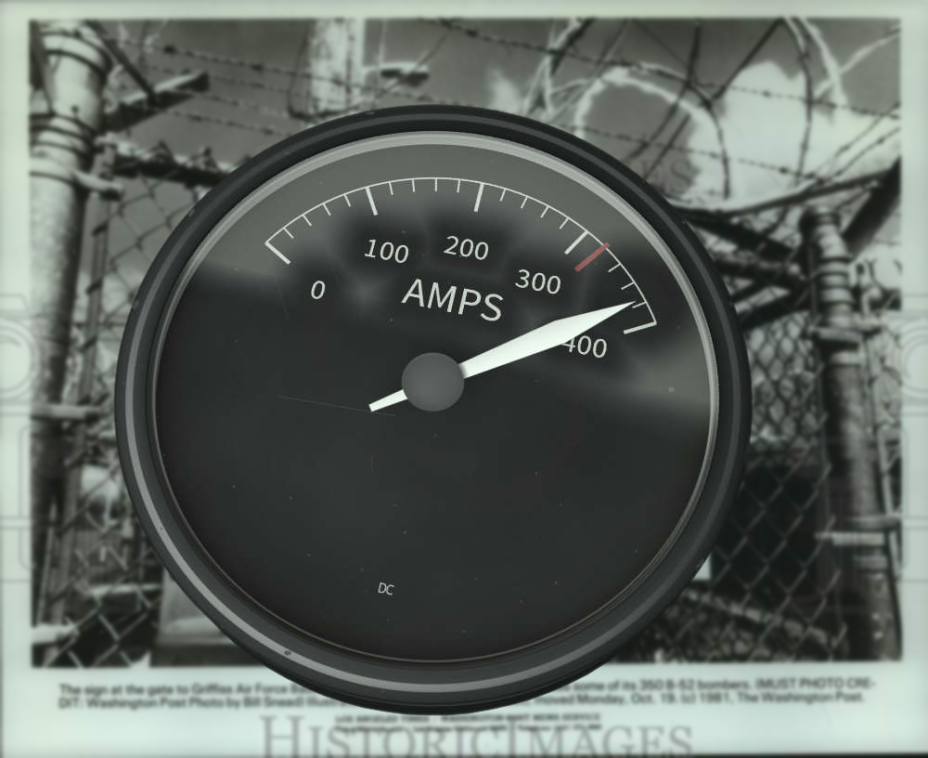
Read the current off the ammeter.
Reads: 380 A
